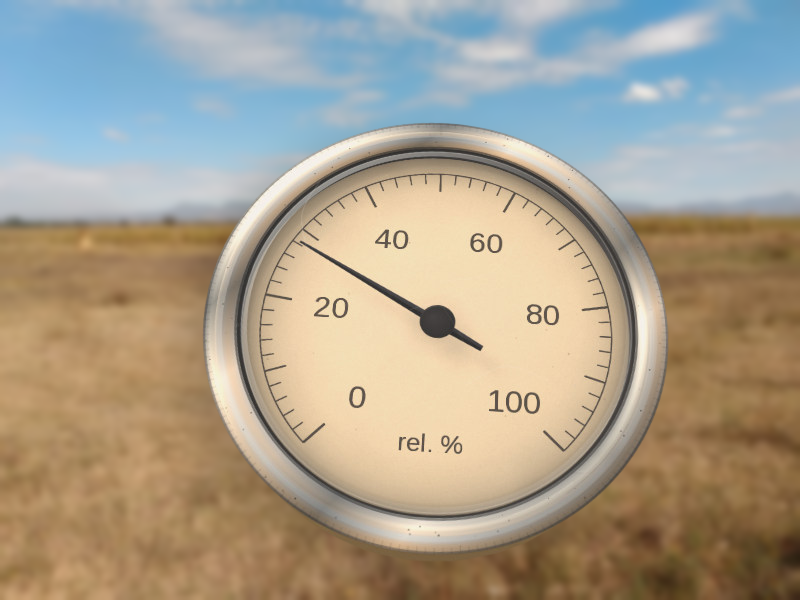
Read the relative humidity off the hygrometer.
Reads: 28 %
